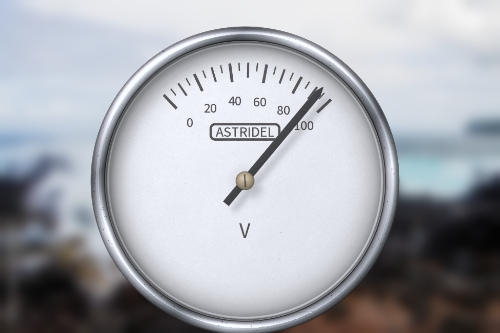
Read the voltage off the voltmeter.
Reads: 92.5 V
